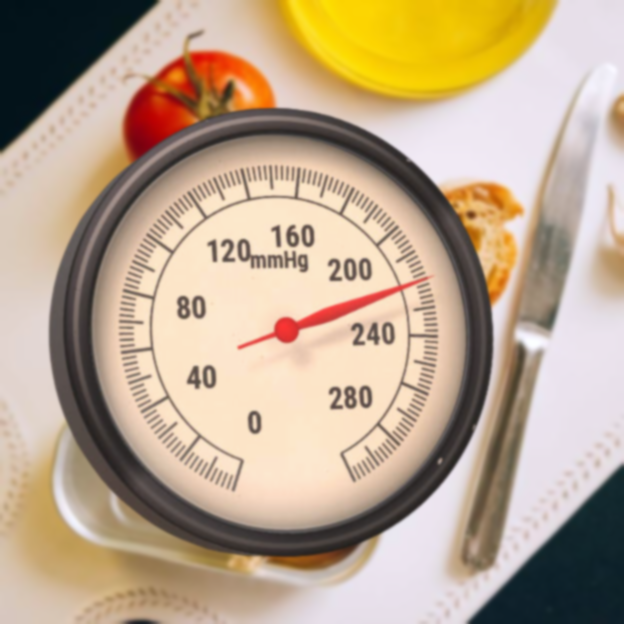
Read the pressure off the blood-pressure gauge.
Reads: 220 mmHg
